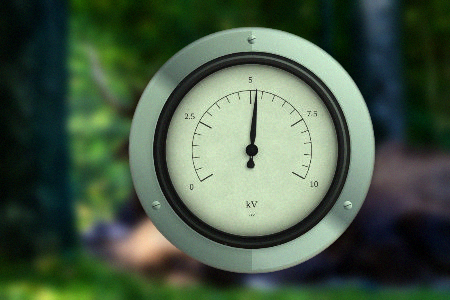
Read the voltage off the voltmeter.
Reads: 5.25 kV
